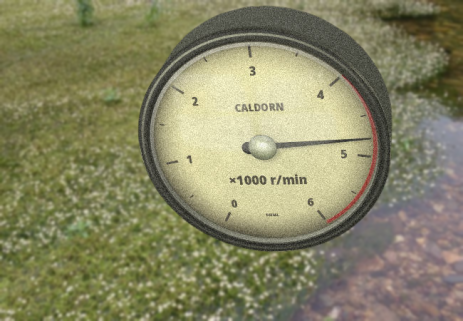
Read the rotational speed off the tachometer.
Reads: 4750 rpm
